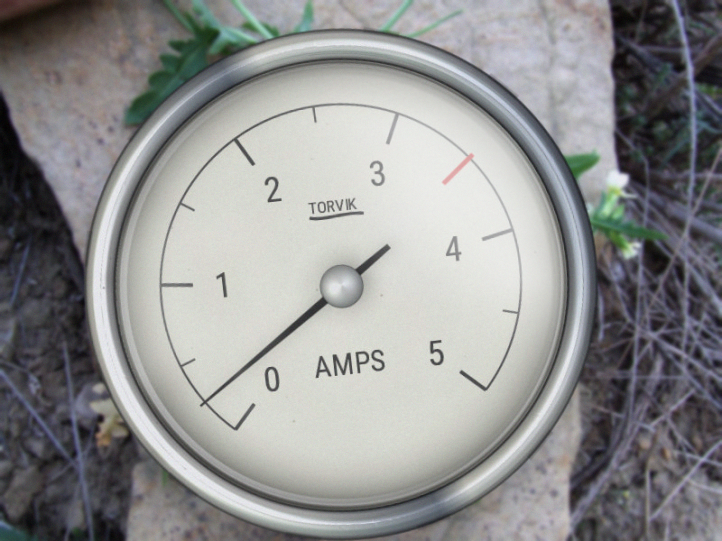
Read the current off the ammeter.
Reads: 0.25 A
